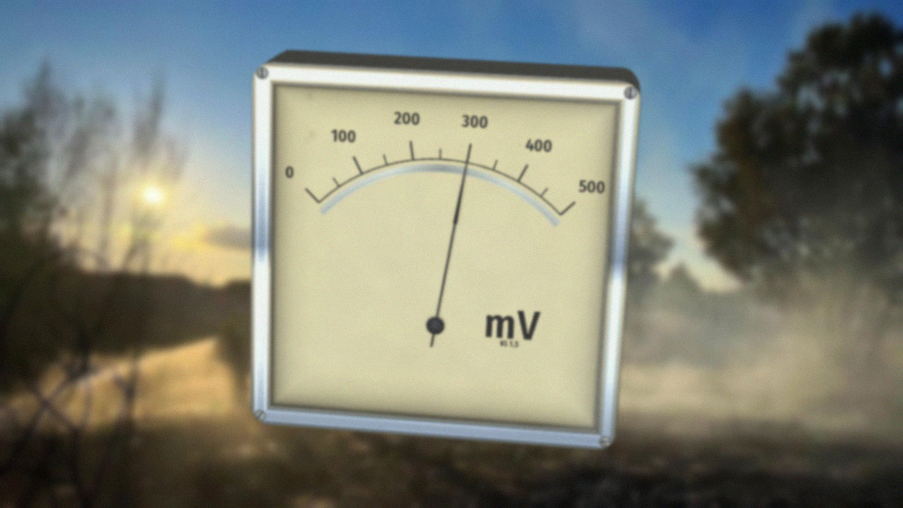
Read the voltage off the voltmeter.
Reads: 300 mV
